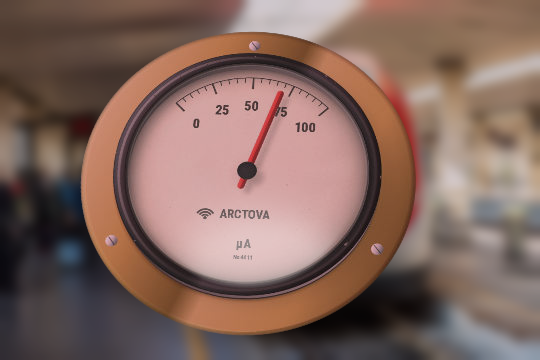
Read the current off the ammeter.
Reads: 70 µA
